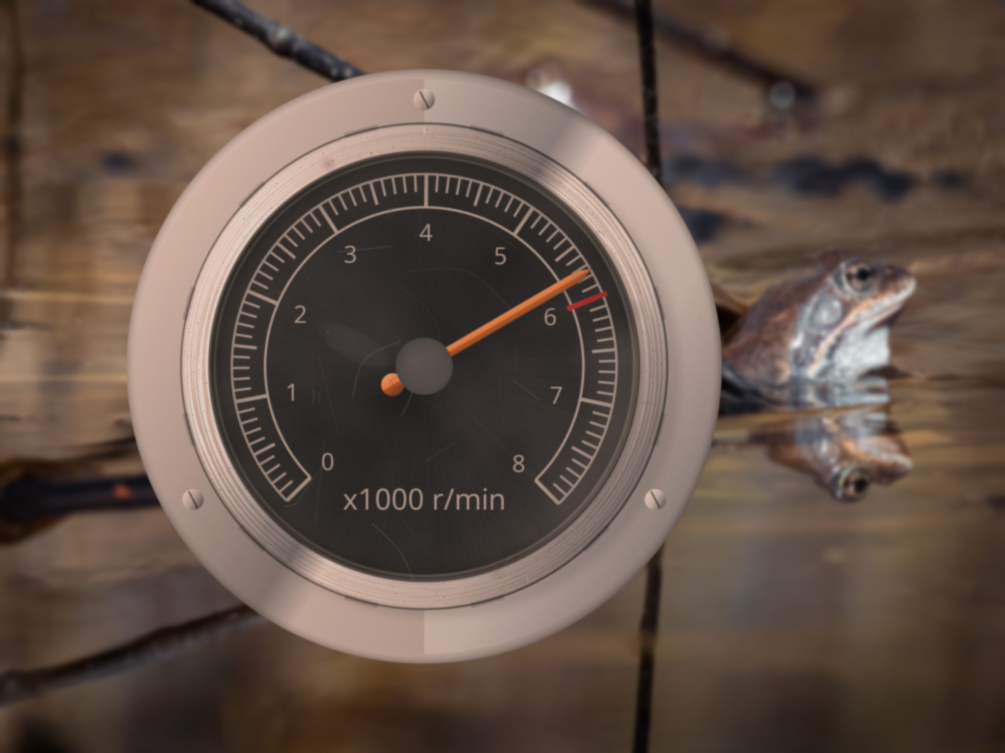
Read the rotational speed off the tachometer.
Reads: 5750 rpm
